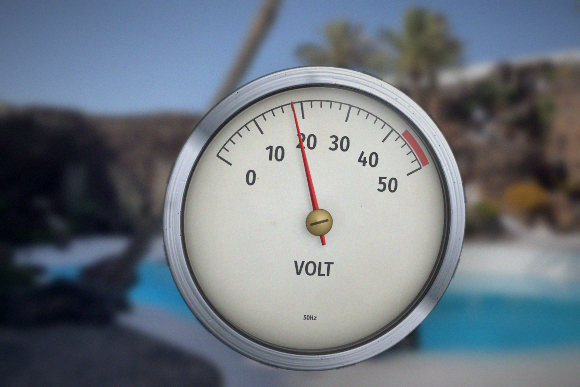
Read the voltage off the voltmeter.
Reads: 18 V
